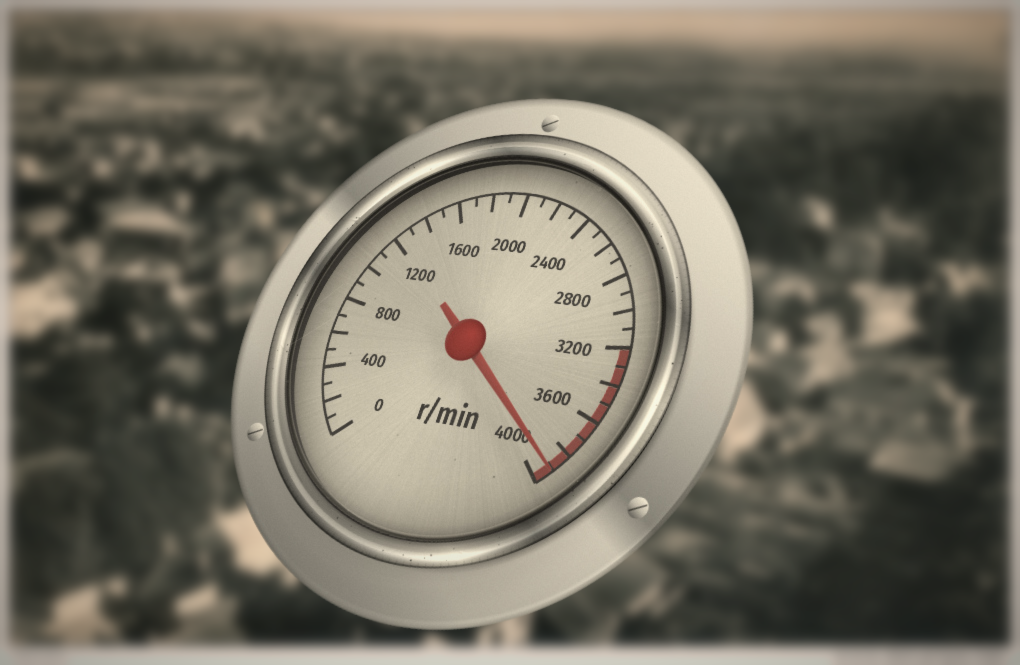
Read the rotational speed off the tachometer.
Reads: 3900 rpm
